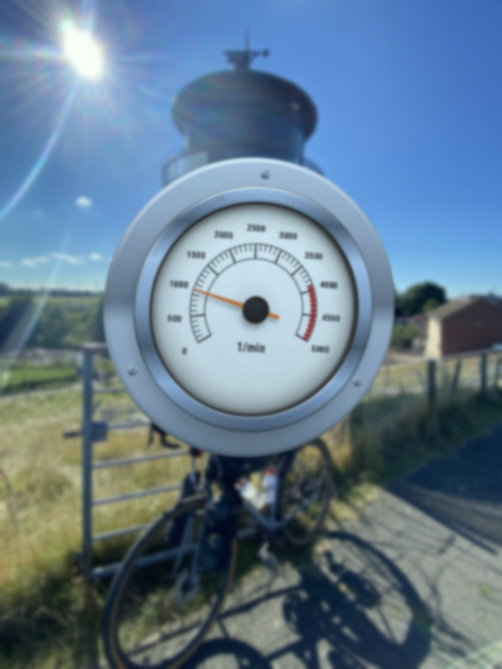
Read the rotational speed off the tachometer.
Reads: 1000 rpm
